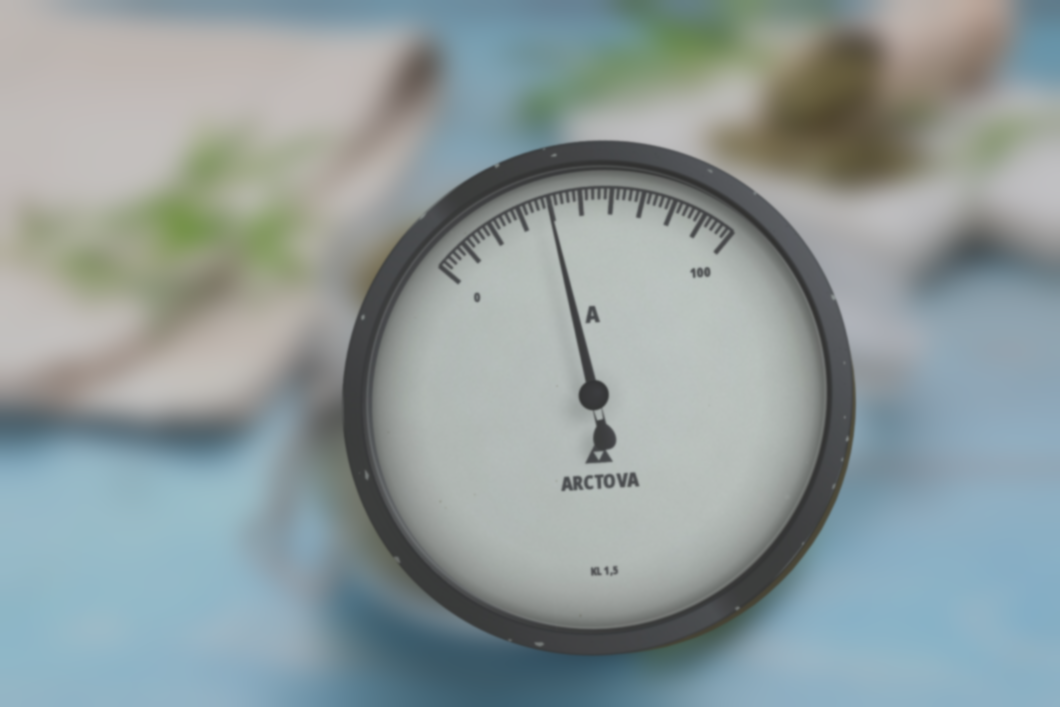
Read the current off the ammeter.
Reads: 40 A
